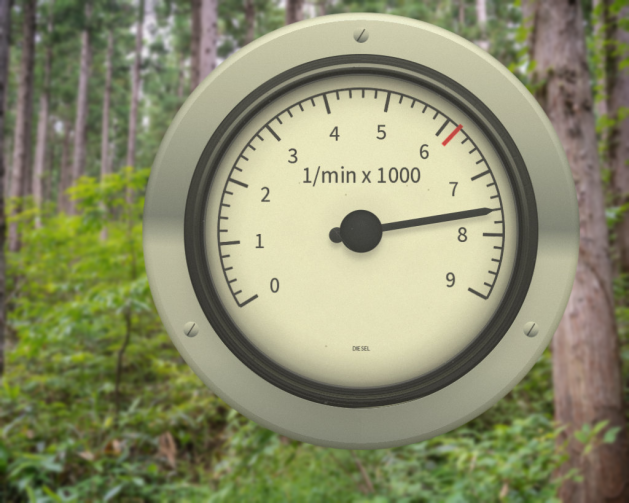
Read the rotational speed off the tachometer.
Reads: 7600 rpm
